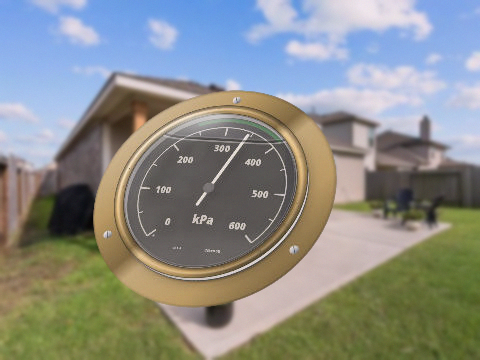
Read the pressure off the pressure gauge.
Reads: 350 kPa
